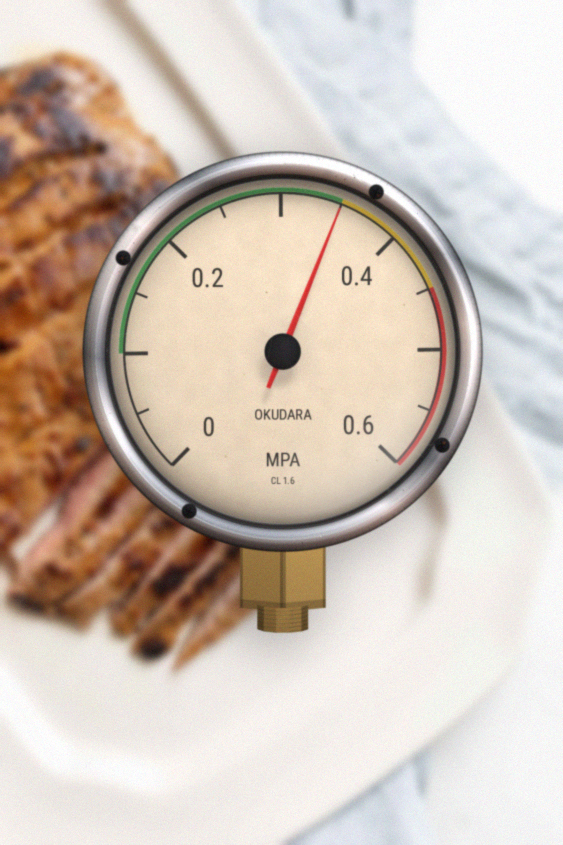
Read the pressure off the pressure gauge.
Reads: 0.35 MPa
